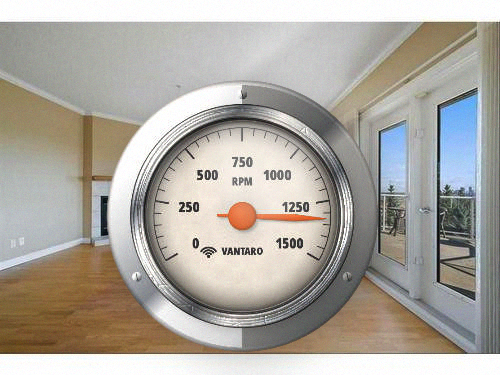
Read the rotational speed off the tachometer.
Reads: 1325 rpm
